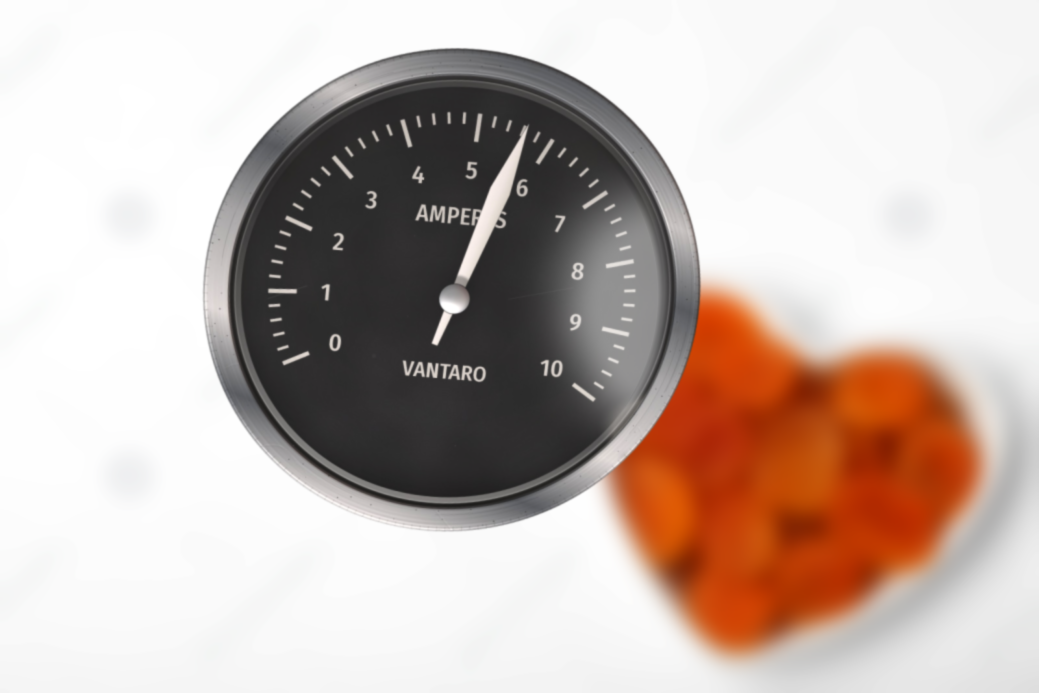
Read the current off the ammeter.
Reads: 5.6 A
